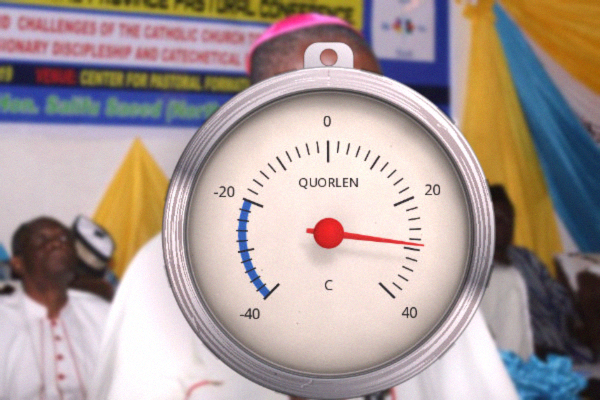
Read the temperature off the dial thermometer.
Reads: 29 °C
